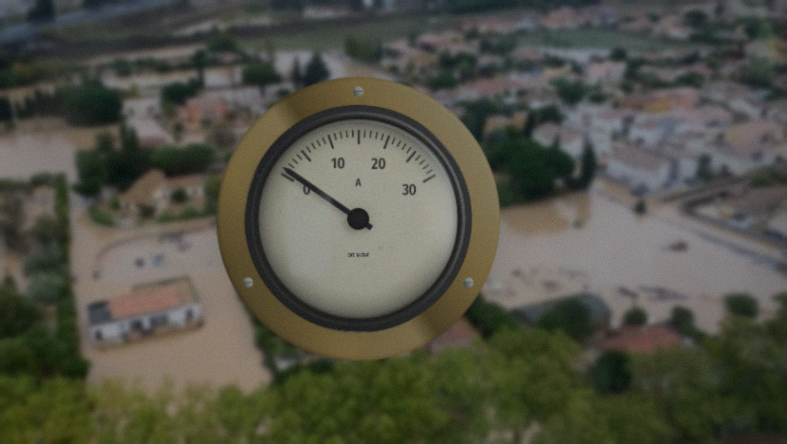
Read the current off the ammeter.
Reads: 1 A
